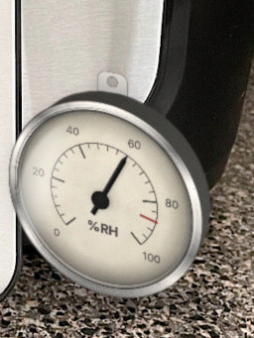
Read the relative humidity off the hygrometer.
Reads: 60 %
